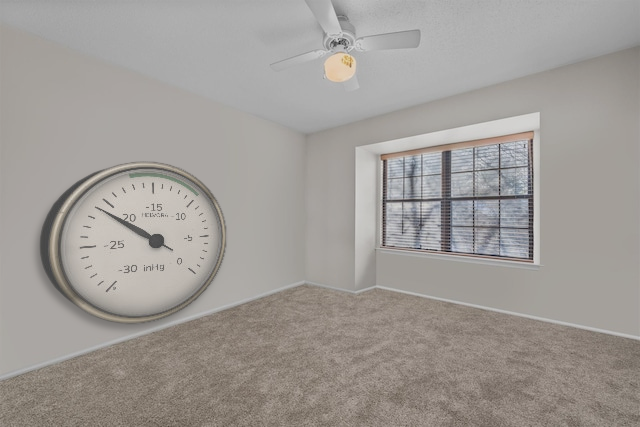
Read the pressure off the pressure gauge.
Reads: -21 inHg
